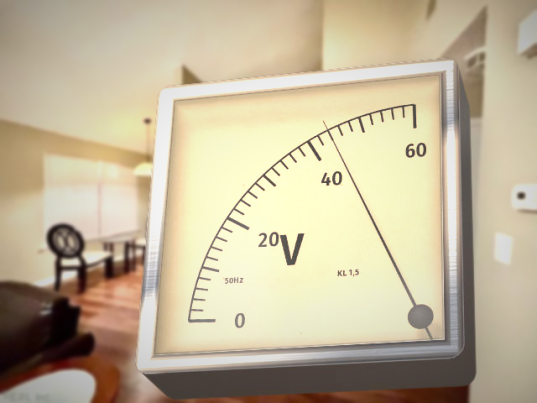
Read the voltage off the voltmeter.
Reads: 44 V
